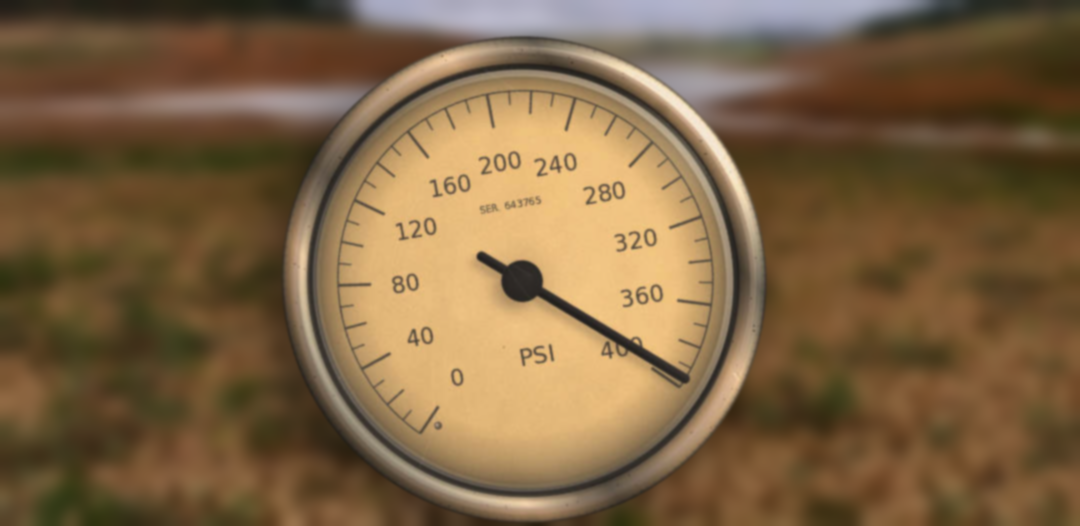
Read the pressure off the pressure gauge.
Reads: 395 psi
